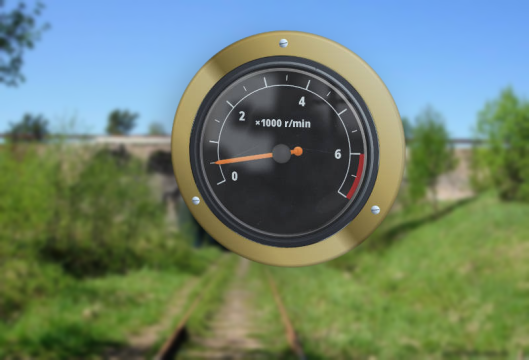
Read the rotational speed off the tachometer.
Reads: 500 rpm
